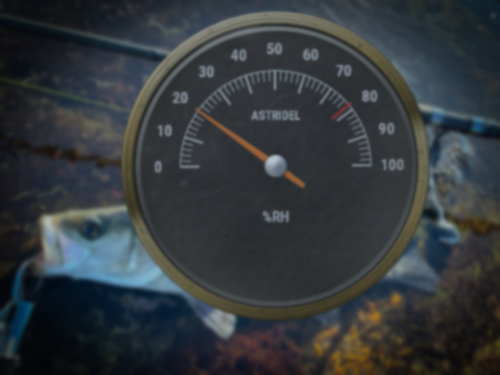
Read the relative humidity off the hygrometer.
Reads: 20 %
